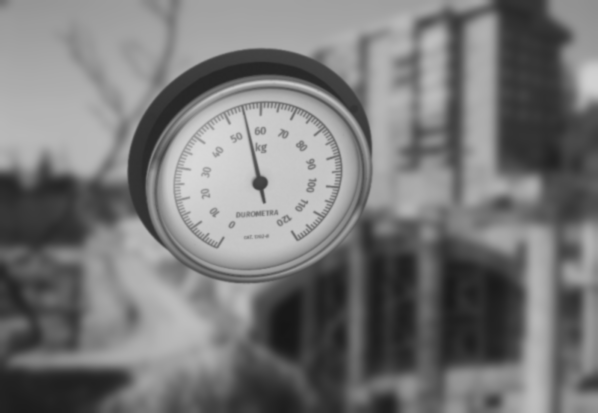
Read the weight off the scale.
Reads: 55 kg
